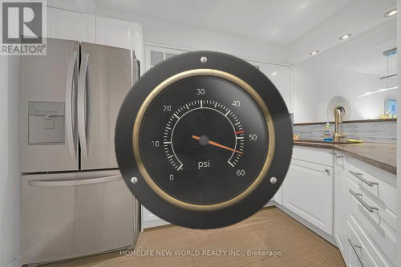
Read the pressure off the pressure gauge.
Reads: 55 psi
